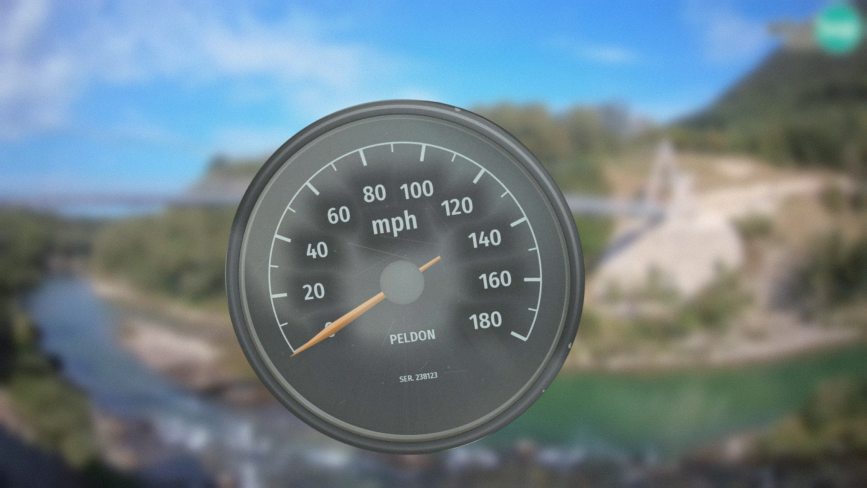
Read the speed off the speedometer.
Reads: 0 mph
